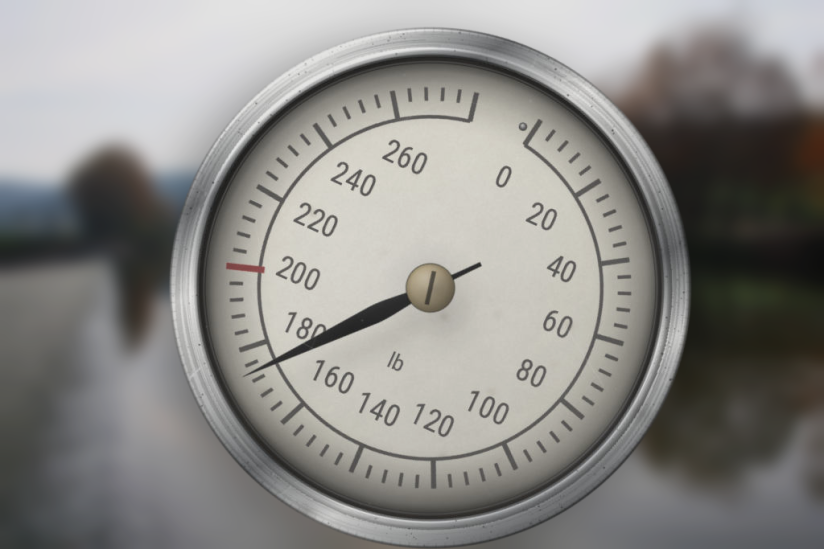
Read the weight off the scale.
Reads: 174 lb
